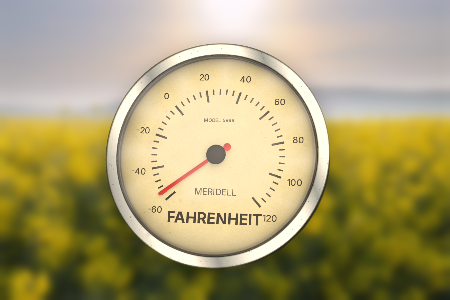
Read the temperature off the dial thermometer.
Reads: -56 °F
